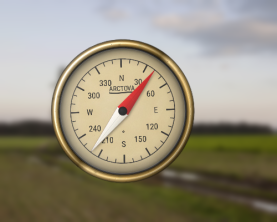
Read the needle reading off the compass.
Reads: 40 °
